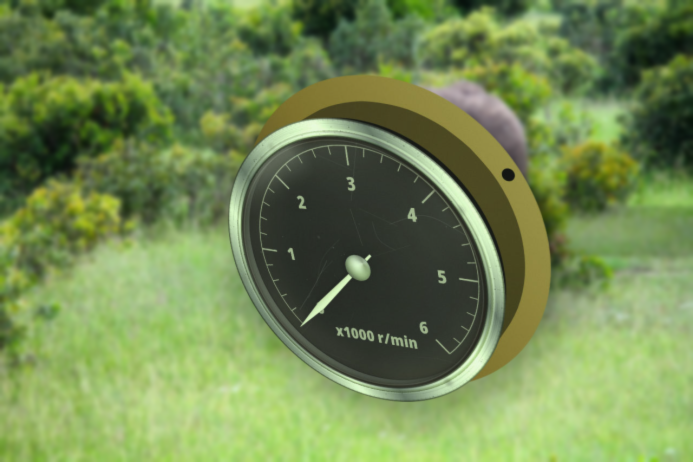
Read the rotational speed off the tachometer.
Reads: 0 rpm
